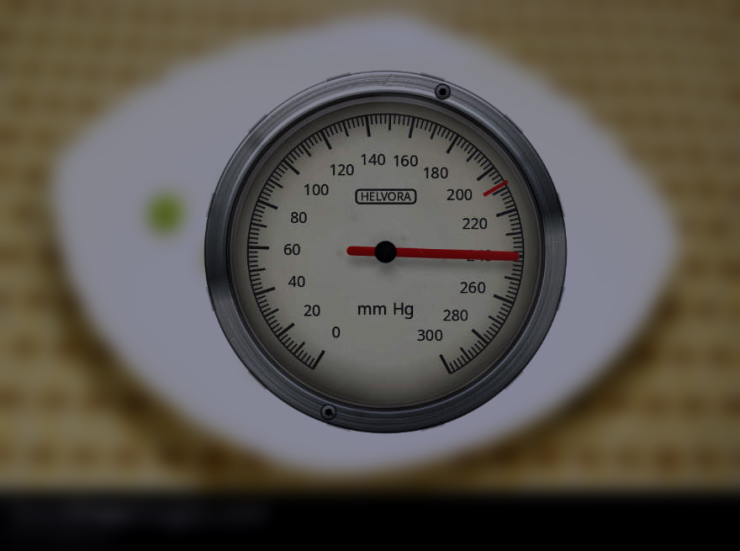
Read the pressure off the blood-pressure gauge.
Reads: 240 mmHg
